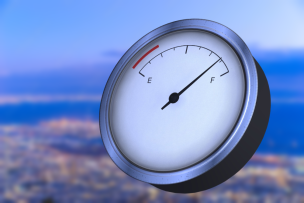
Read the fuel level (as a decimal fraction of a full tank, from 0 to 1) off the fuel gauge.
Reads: 0.875
